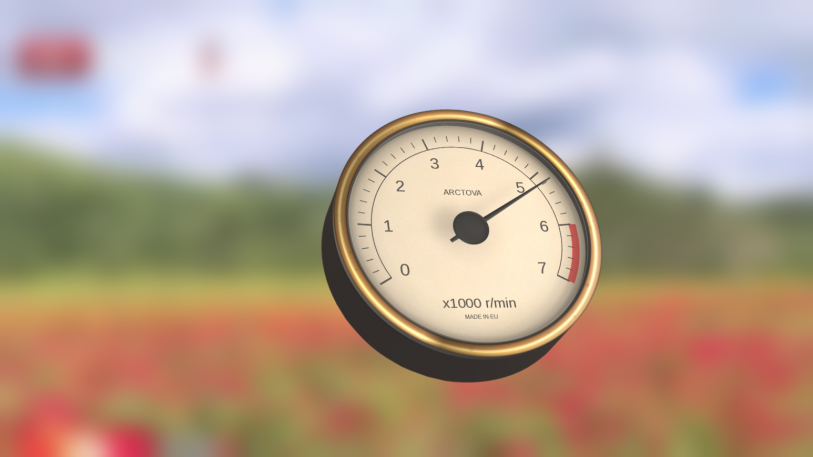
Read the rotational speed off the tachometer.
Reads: 5200 rpm
